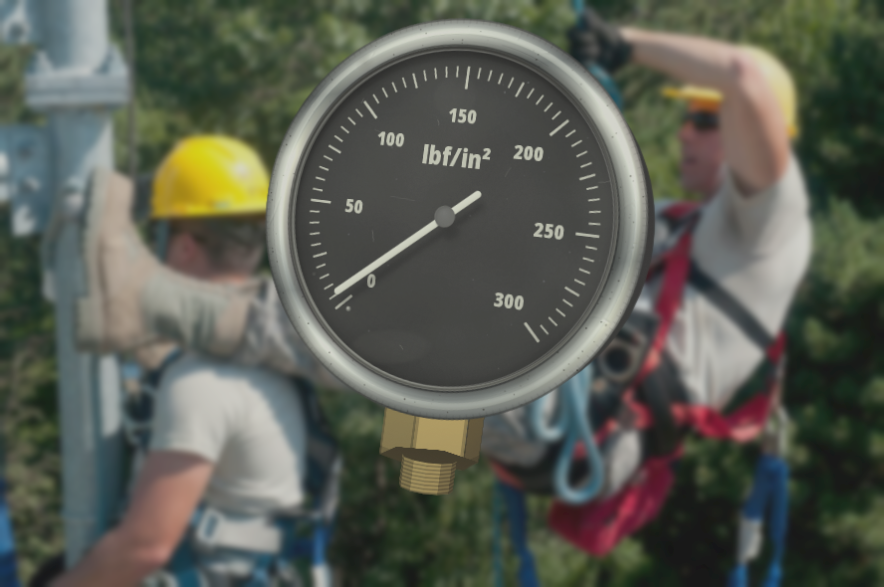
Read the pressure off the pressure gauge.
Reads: 5 psi
